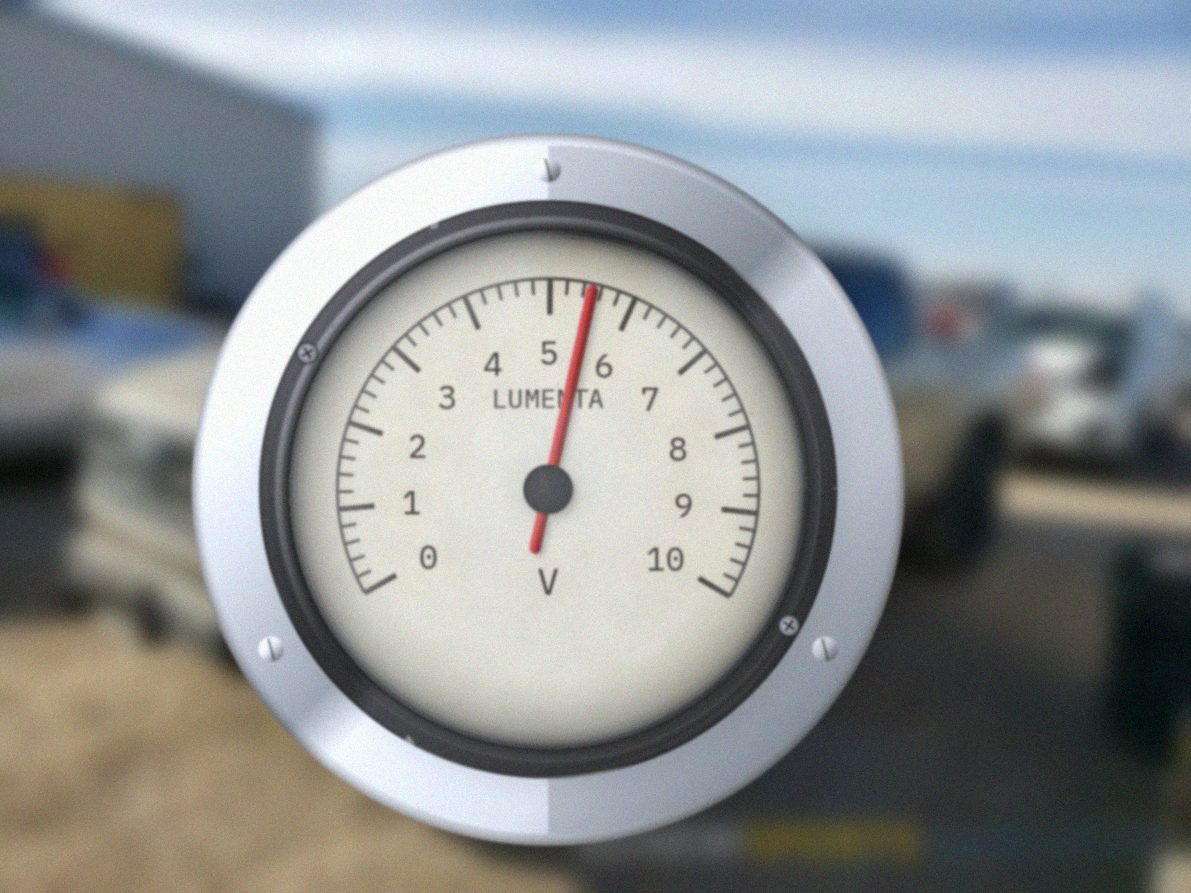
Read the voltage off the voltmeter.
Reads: 5.5 V
